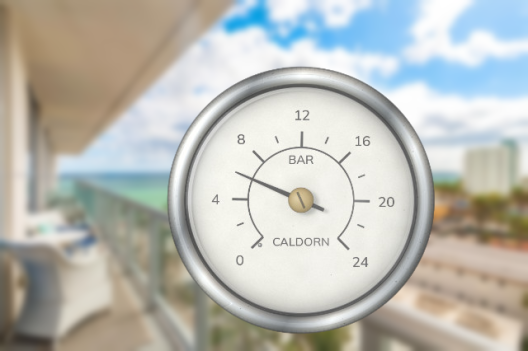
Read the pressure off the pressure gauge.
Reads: 6 bar
